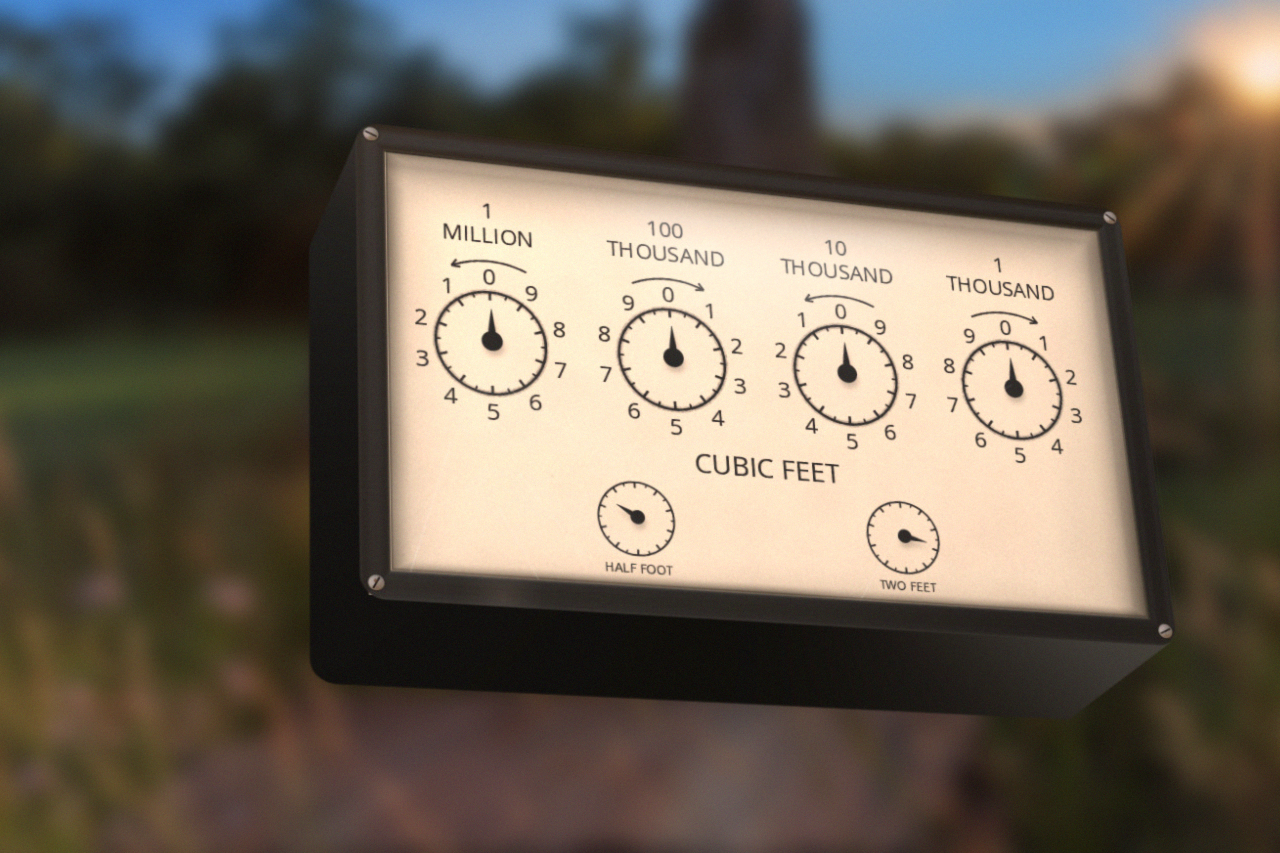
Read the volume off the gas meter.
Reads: 0 ft³
